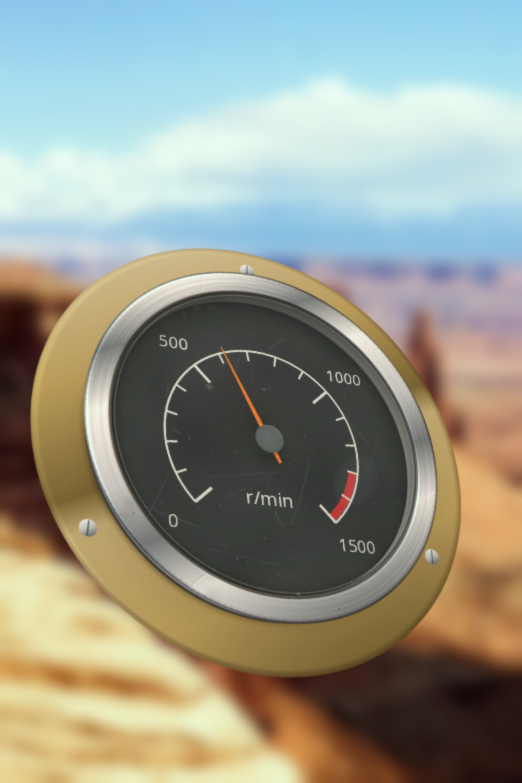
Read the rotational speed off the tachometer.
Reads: 600 rpm
